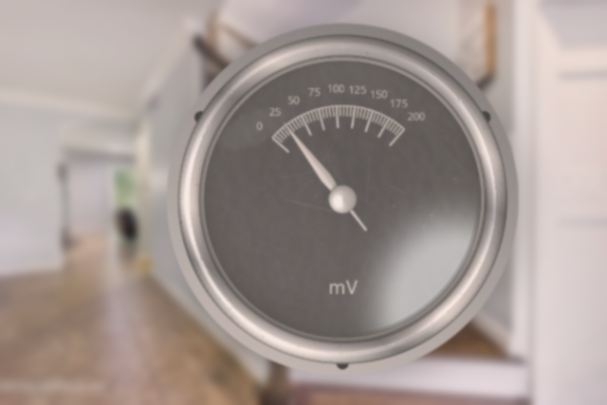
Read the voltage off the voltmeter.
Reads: 25 mV
